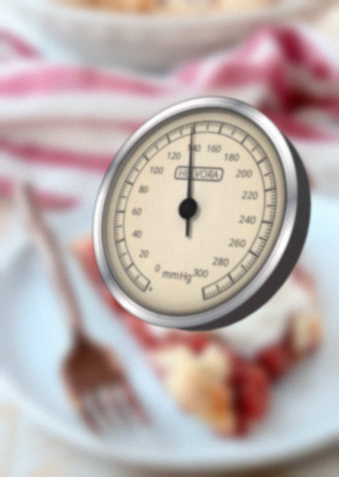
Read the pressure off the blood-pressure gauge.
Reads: 140 mmHg
